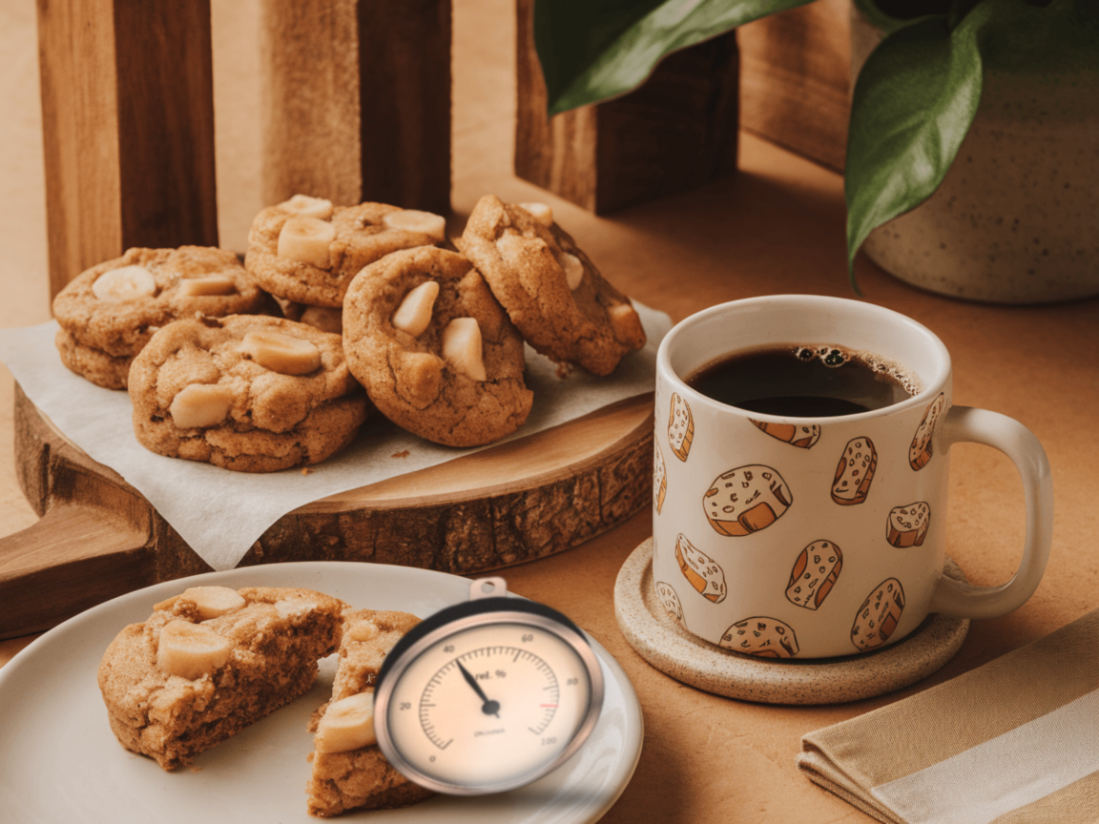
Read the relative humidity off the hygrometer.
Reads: 40 %
